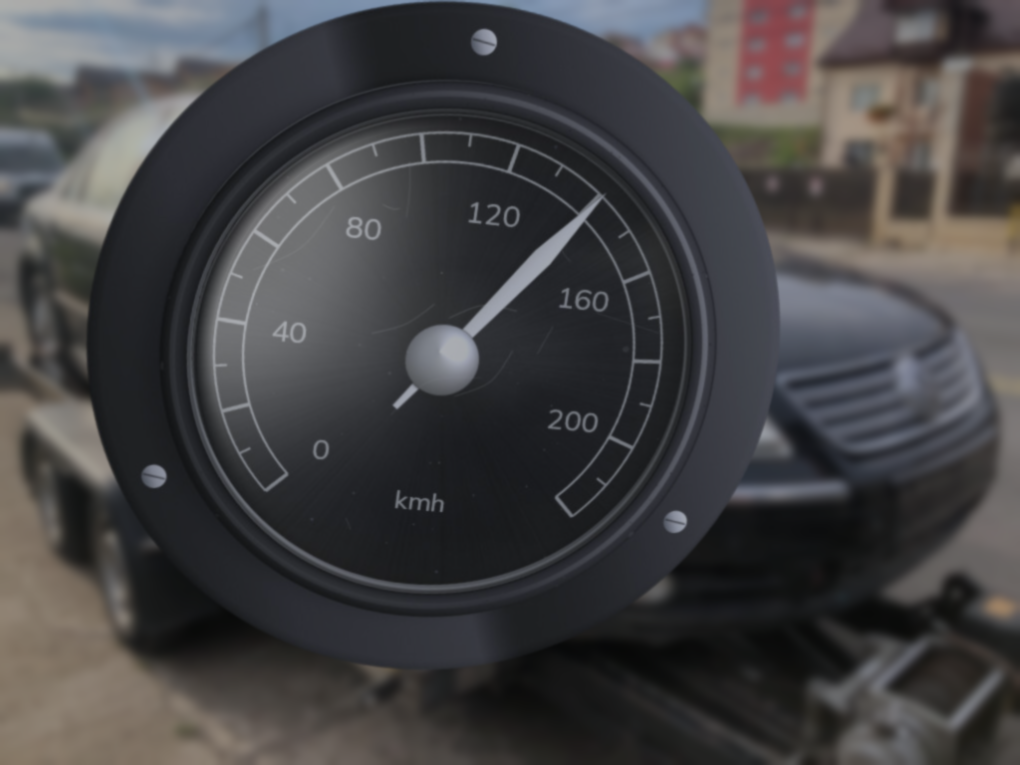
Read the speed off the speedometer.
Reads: 140 km/h
